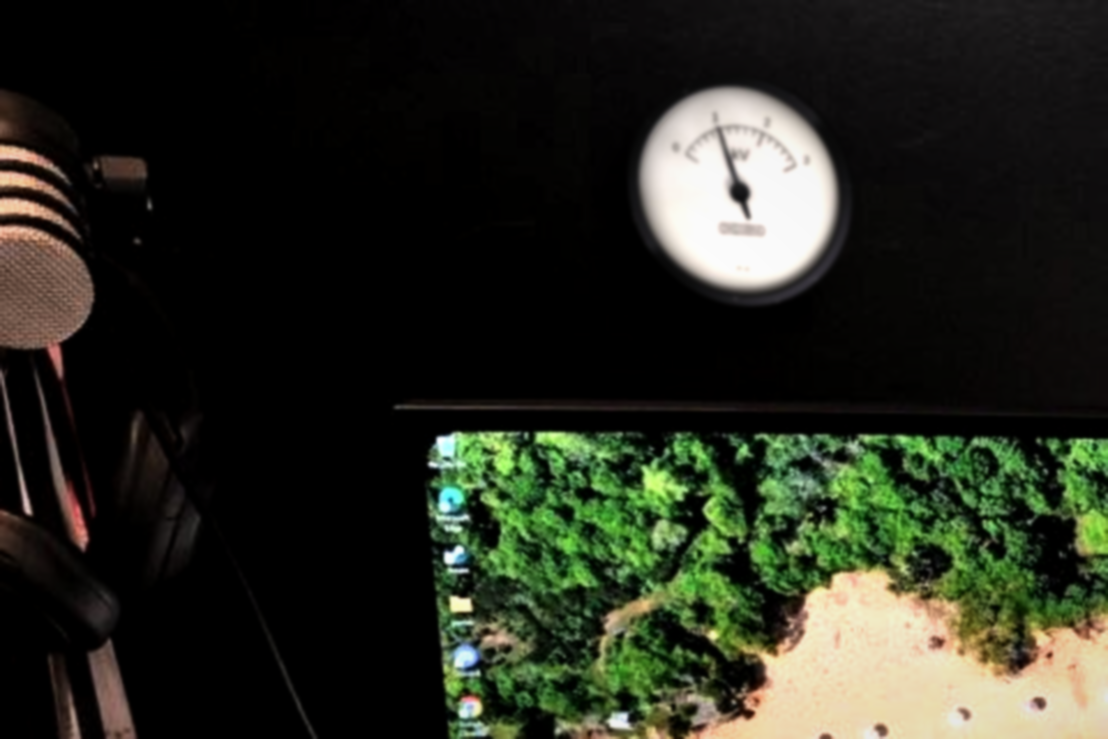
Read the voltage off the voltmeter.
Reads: 1 kV
